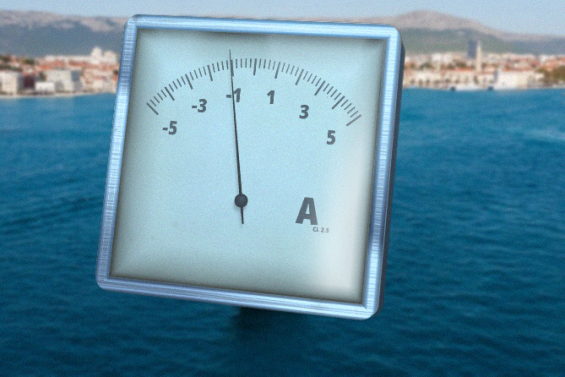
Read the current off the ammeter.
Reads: -1 A
